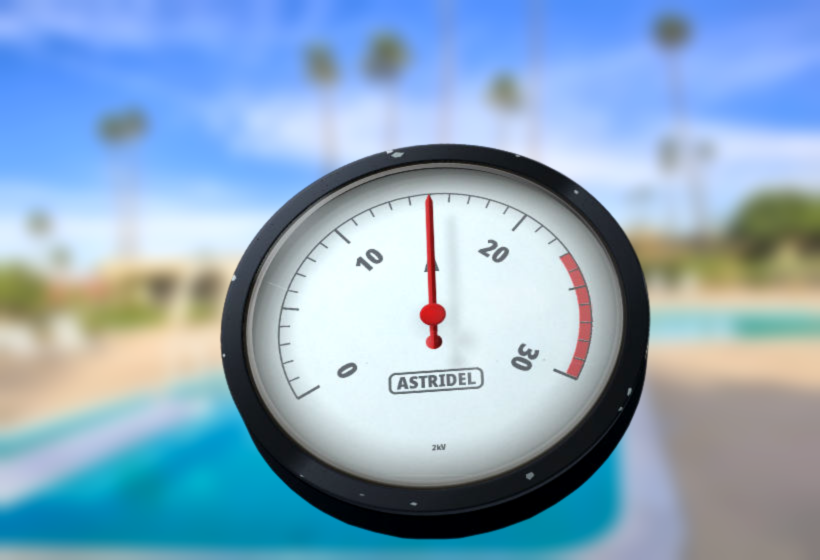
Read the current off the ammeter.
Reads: 15 A
